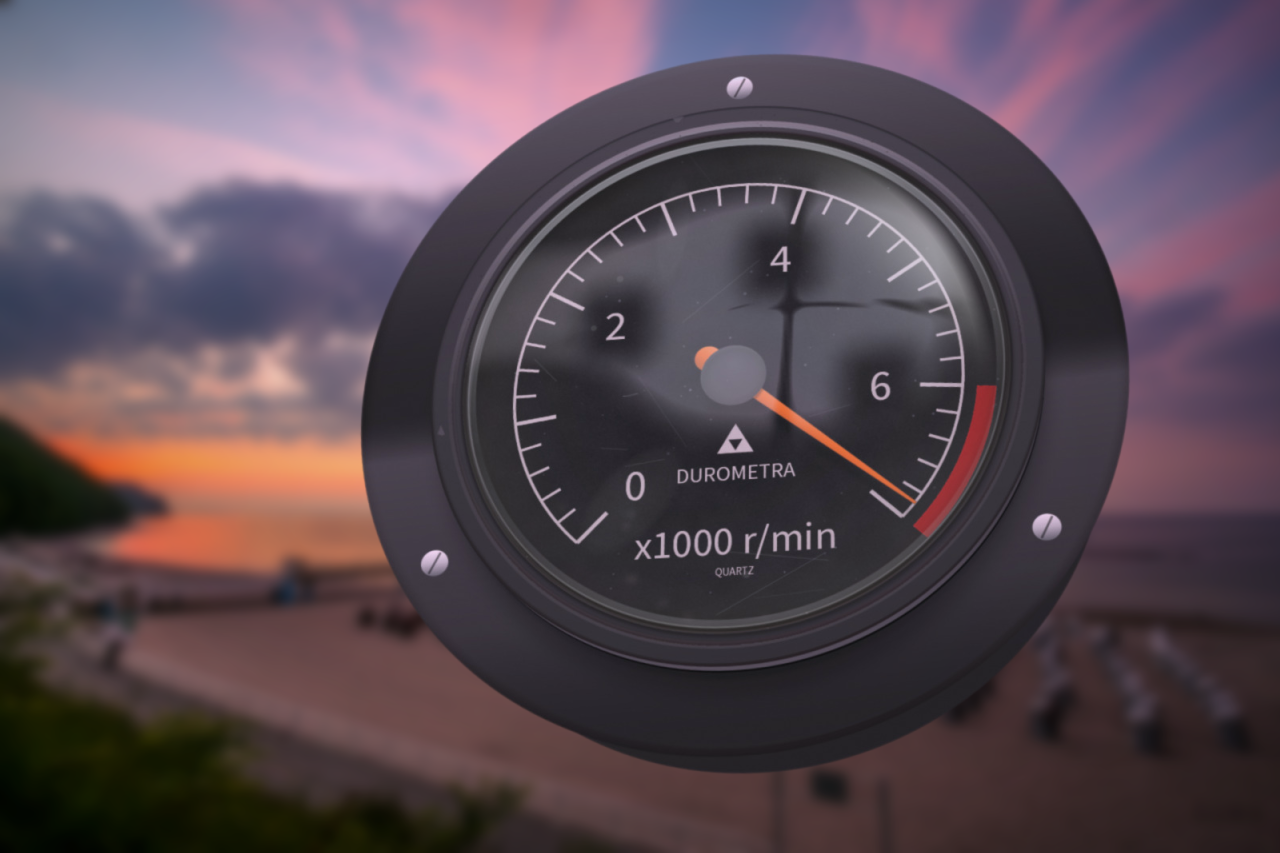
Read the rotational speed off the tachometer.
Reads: 6900 rpm
